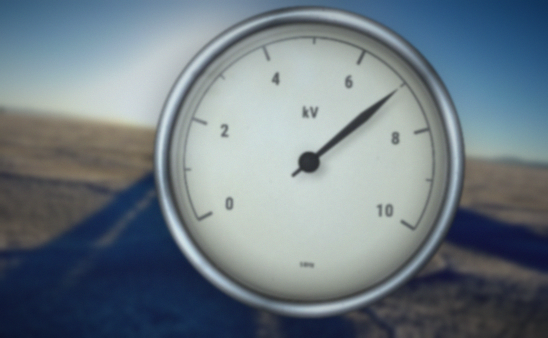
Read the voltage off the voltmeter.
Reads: 7 kV
